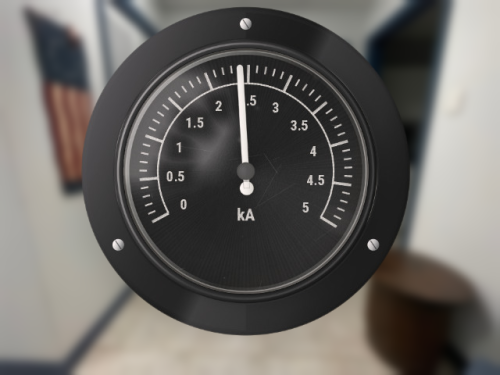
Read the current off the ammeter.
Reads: 2.4 kA
